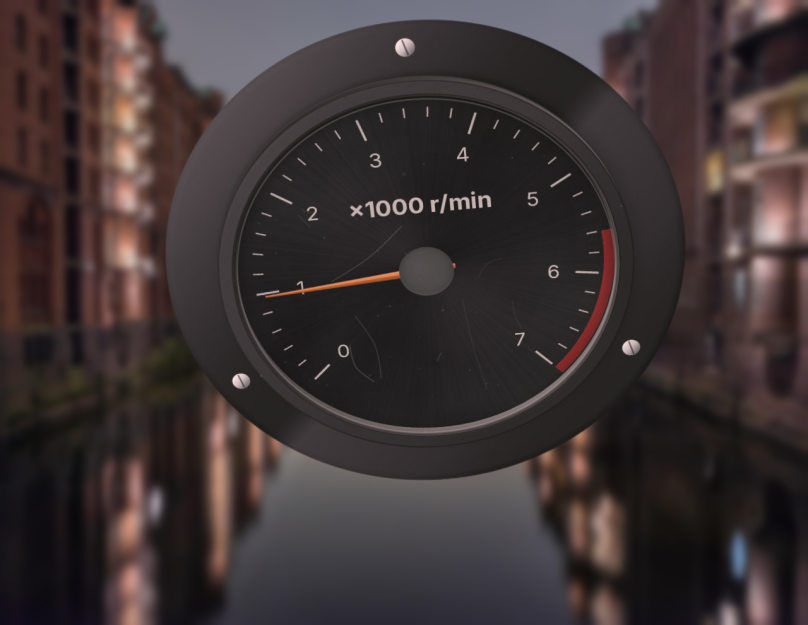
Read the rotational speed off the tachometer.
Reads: 1000 rpm
